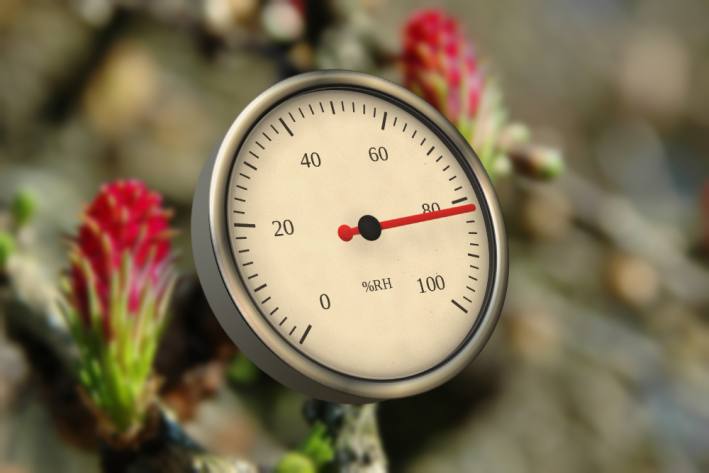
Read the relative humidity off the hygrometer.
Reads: 82 %
